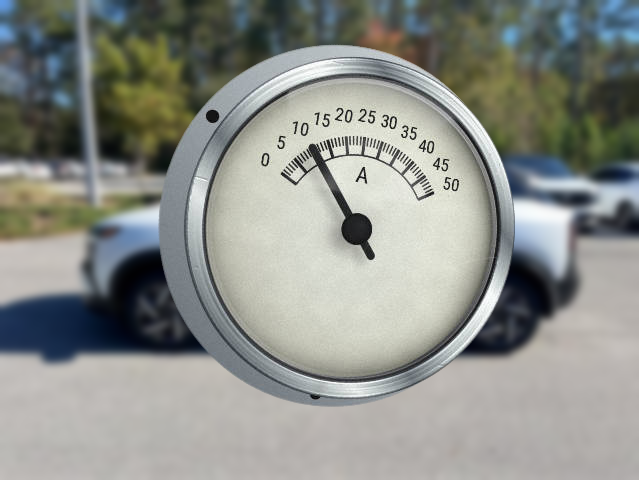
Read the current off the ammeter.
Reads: 10 A
